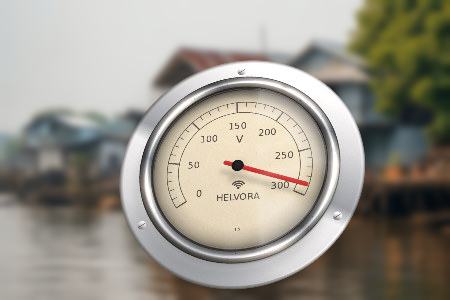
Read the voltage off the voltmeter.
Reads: 290 V
